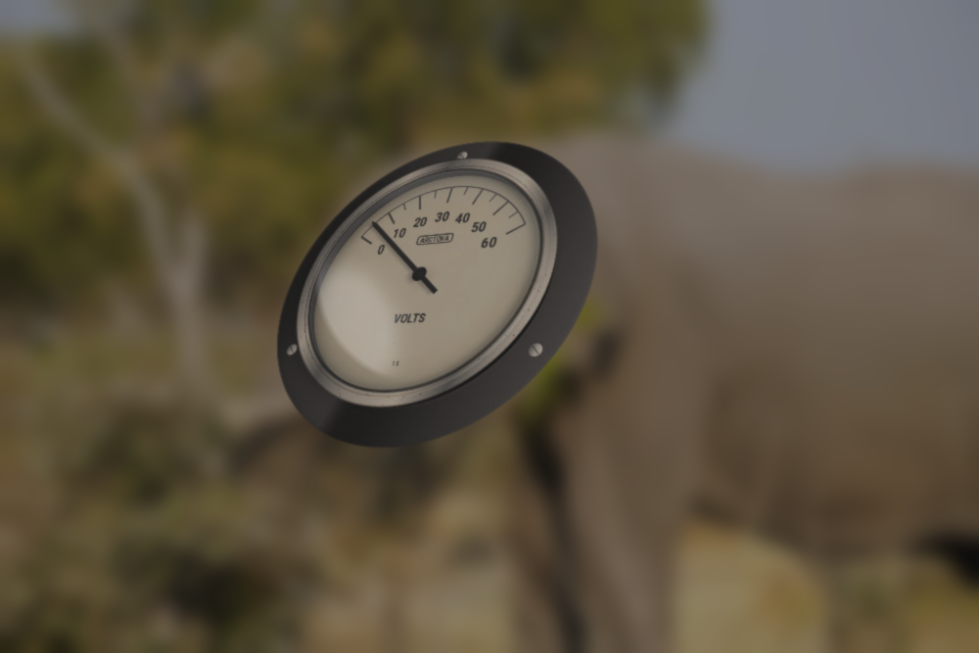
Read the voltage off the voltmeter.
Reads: 5 V
